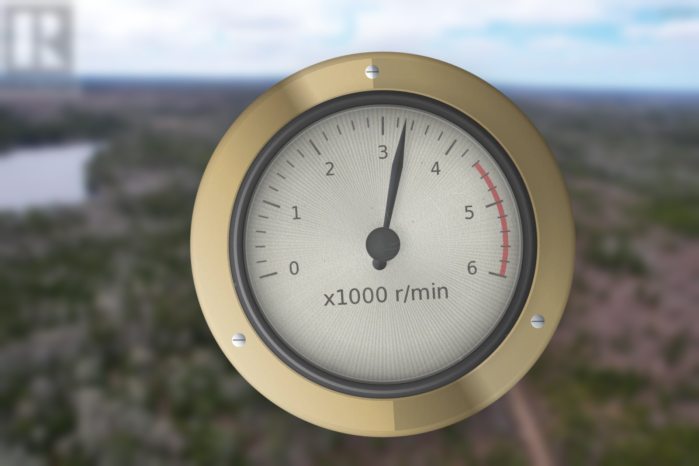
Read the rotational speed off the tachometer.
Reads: 3300 rpm
